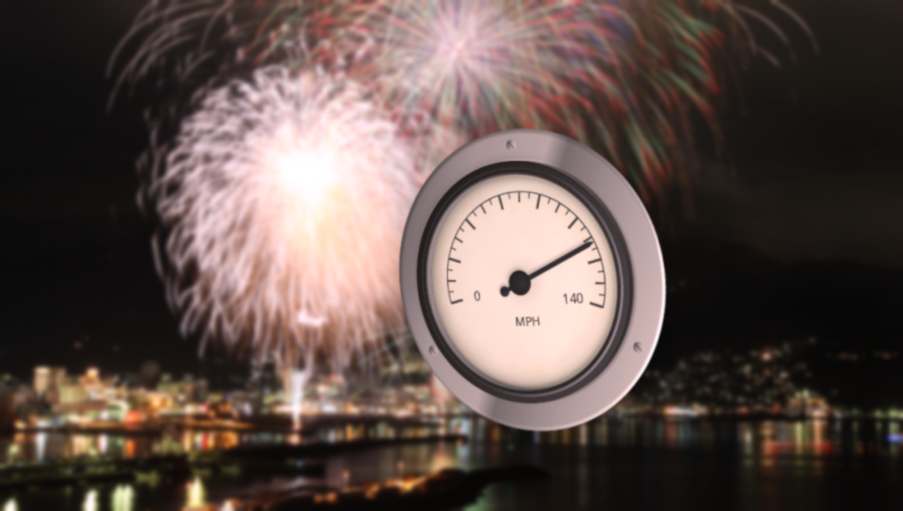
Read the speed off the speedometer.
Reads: 112.5 mph
